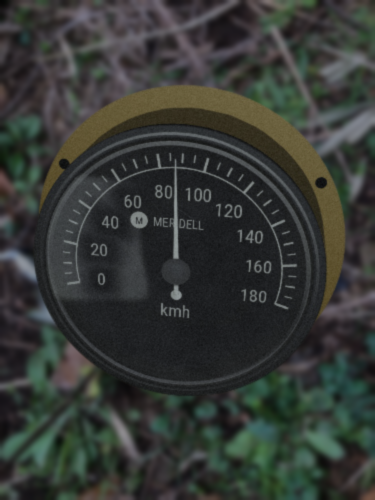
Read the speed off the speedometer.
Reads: 87.5 km/h
